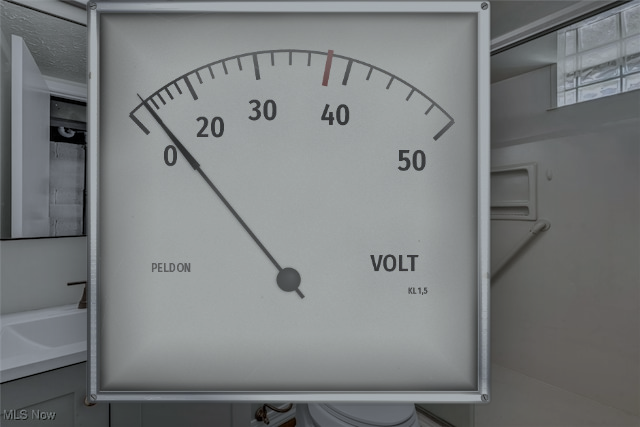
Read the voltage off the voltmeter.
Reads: 10 V
